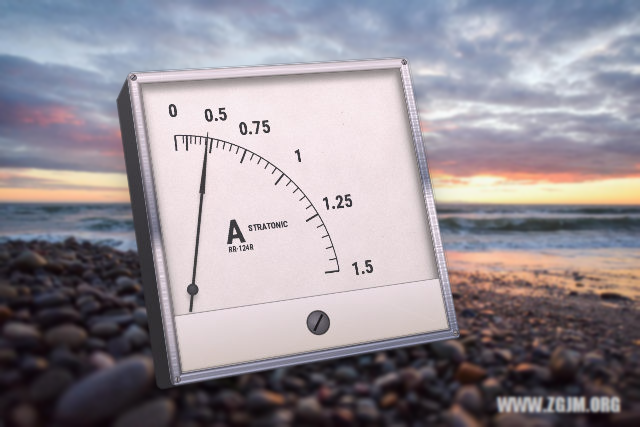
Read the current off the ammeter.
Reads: 0.45 A
